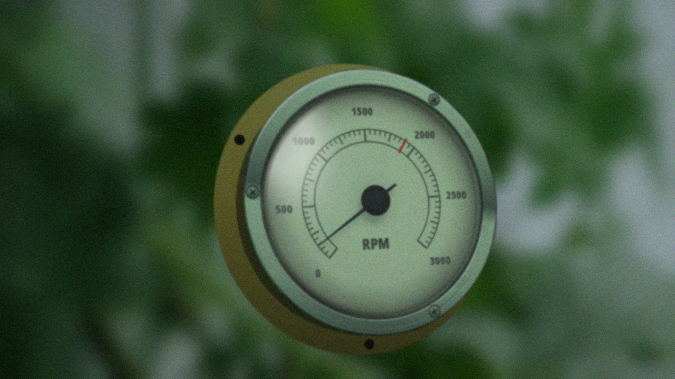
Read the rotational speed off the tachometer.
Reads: 150 rpm
